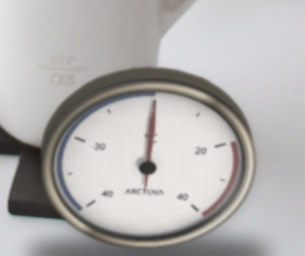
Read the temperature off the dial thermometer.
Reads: 0 °C
